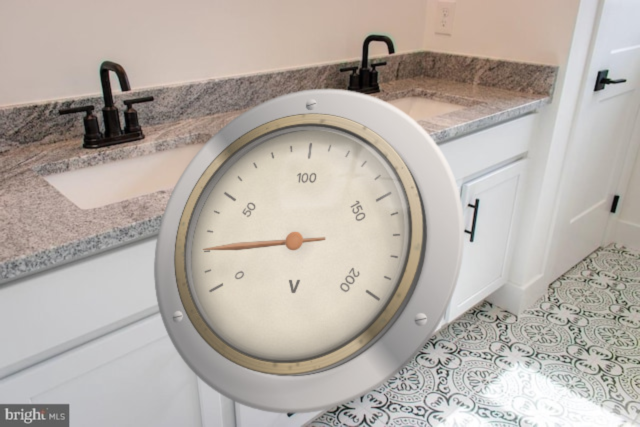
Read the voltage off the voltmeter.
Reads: 20 V
